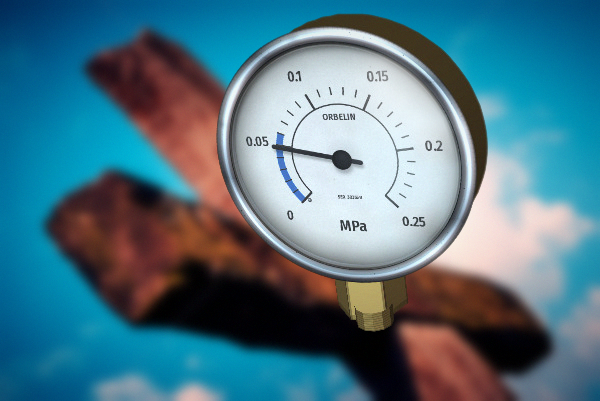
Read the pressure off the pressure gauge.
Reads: 0.05 MPa
